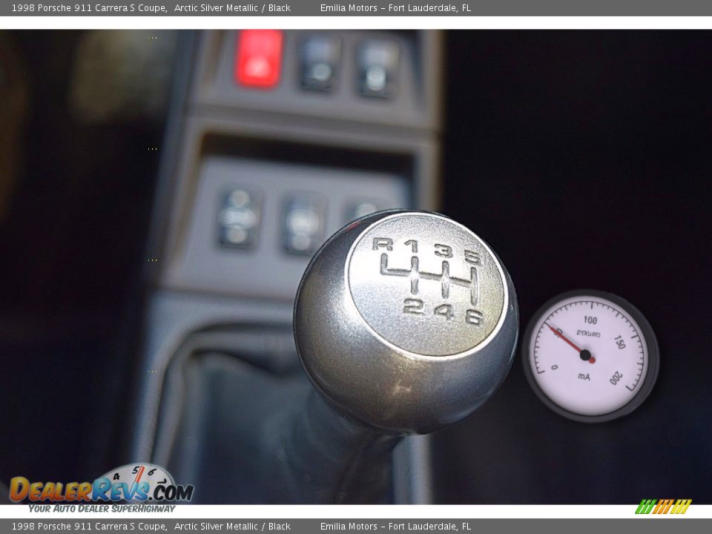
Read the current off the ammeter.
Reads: 50 mA
